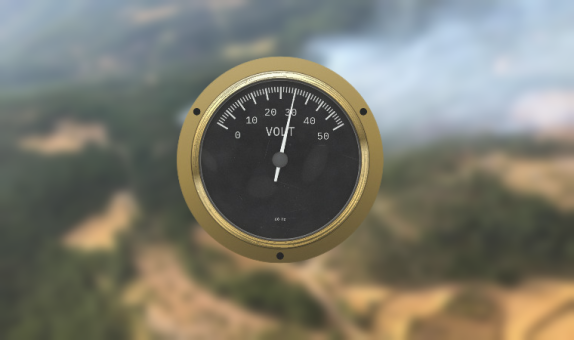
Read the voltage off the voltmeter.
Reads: 30 V
